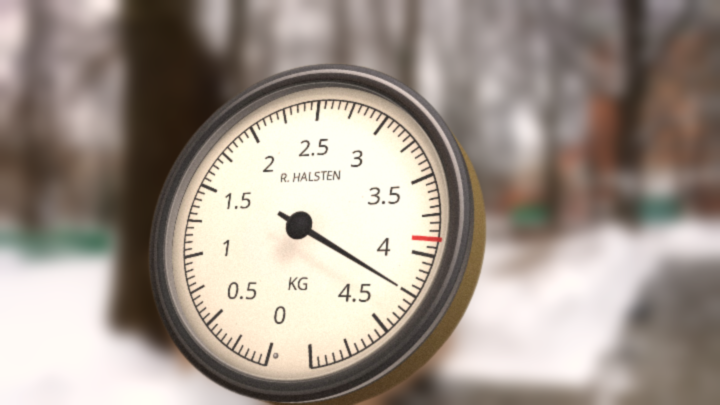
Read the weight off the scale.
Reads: 4.25 kg
